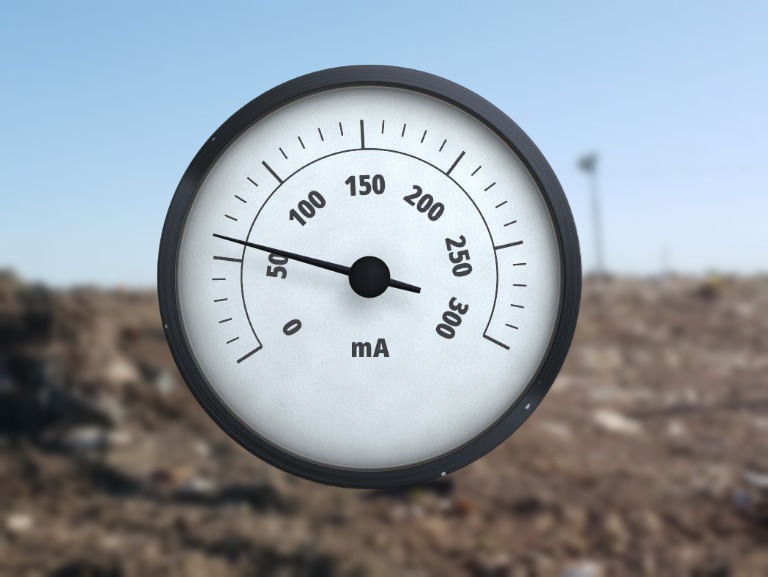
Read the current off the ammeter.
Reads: 60 mA
